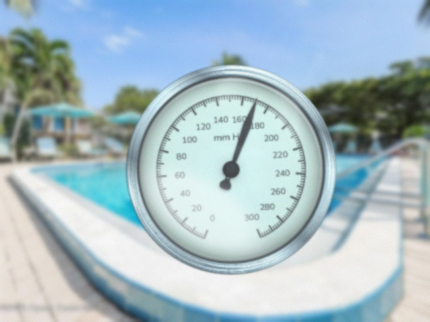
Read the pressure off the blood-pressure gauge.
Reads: 170 mmHg
